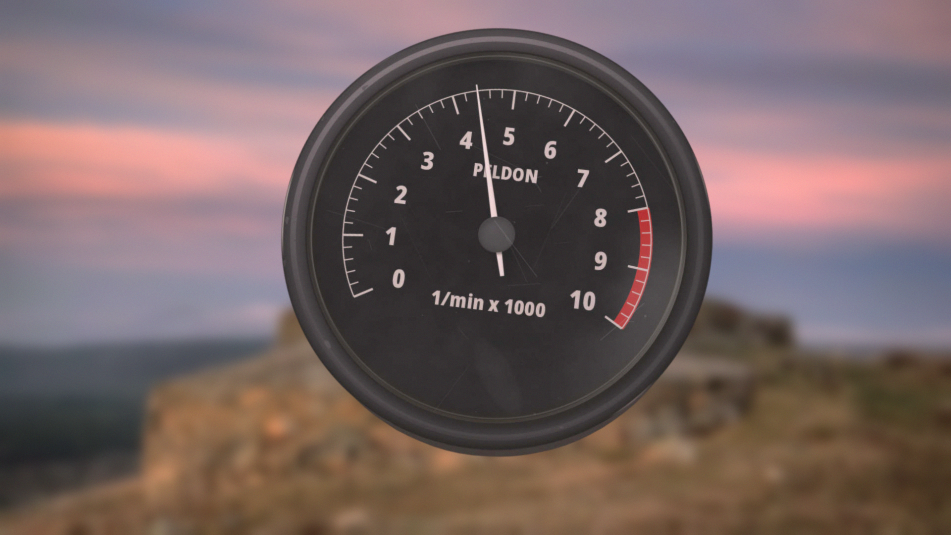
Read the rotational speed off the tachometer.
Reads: 4400 rpm
